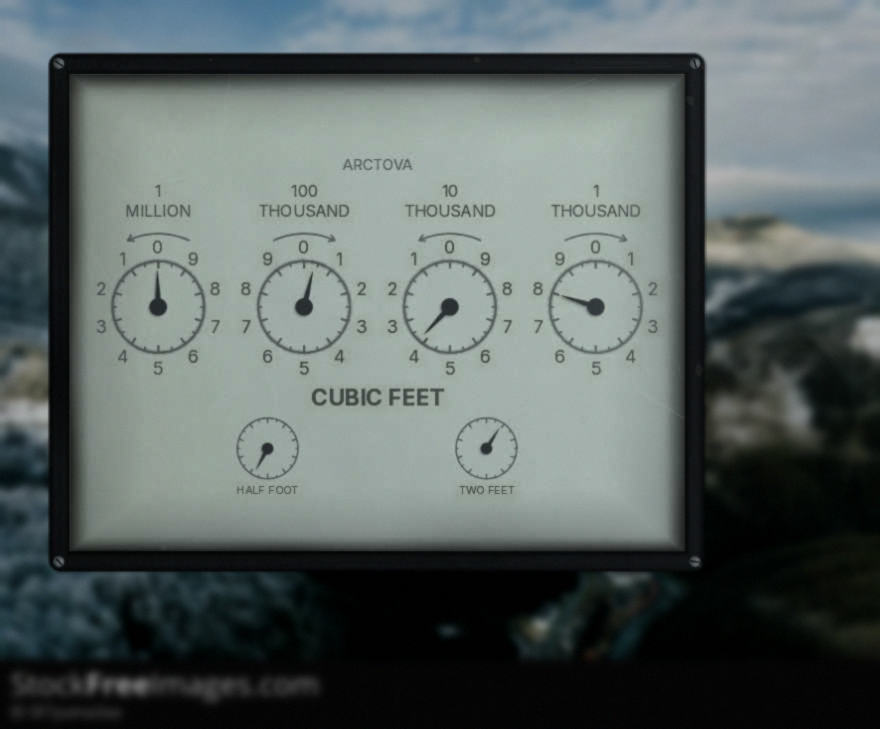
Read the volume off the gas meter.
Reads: 3800 ft³
